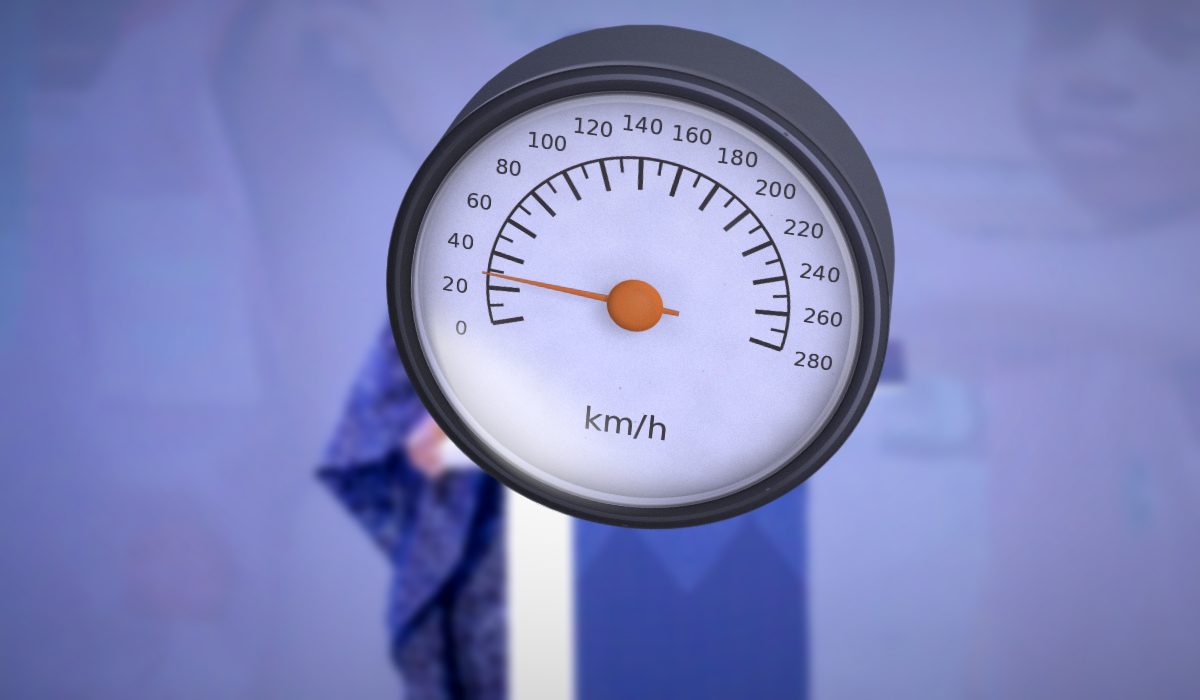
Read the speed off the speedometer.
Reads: 30 km/h
